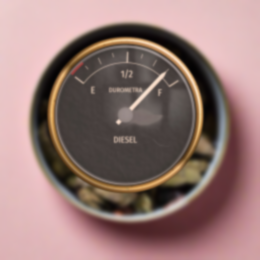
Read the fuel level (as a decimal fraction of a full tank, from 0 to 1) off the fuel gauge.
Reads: 0.875
